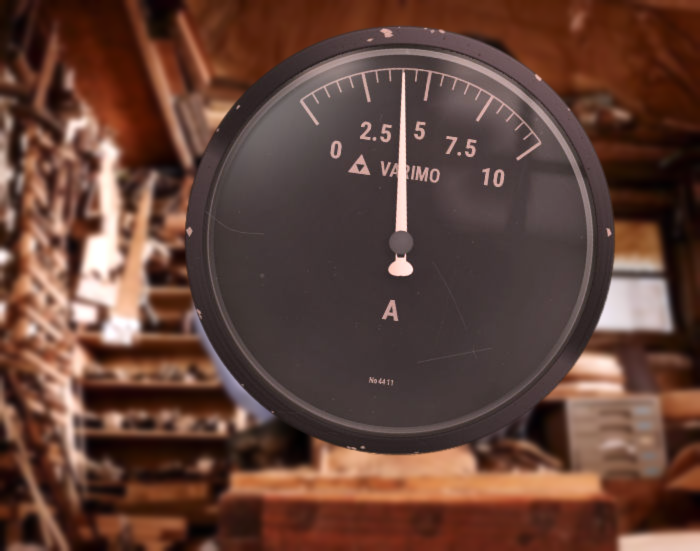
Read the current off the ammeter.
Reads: 4 A
